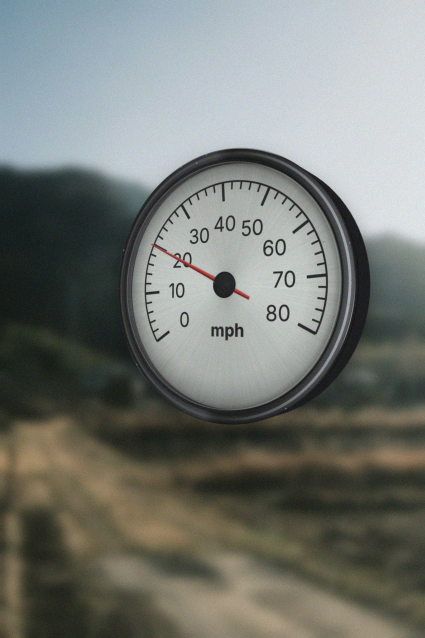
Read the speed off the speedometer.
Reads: 20 mph
